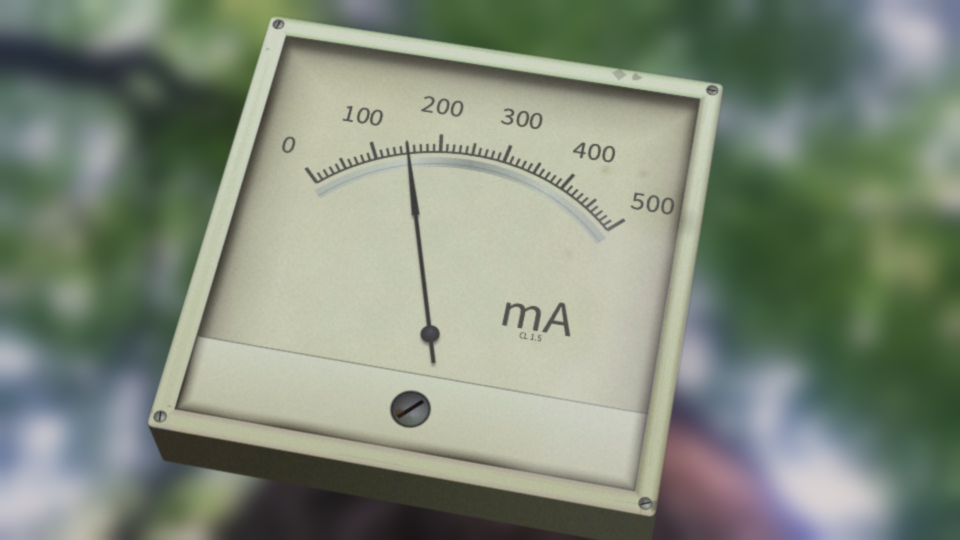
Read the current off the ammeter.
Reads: 150 mA
